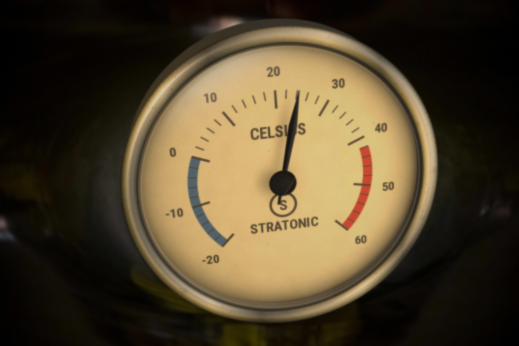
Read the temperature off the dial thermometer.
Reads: 24 °C
